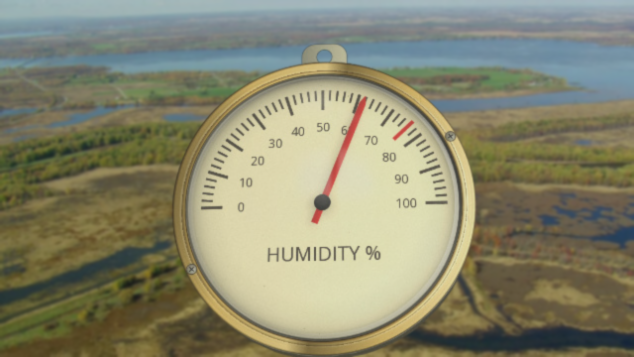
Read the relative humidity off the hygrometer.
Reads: 62 %
